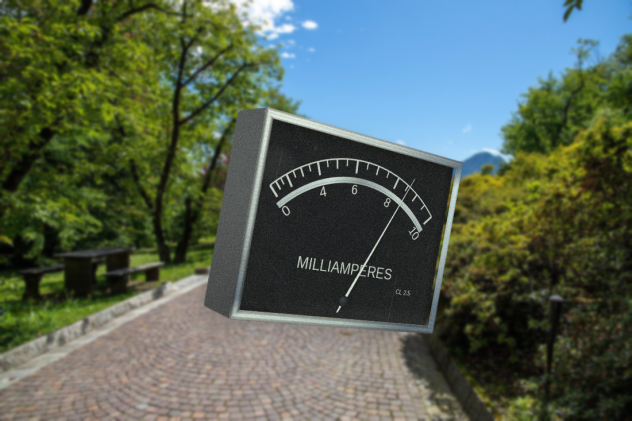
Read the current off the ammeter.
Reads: 8.5 mA
